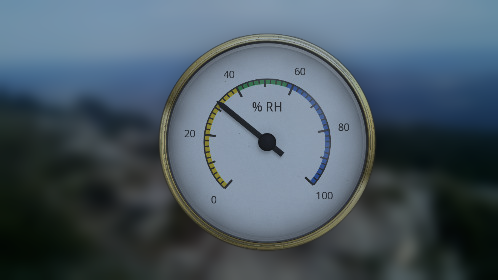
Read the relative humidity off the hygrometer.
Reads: 32 %
